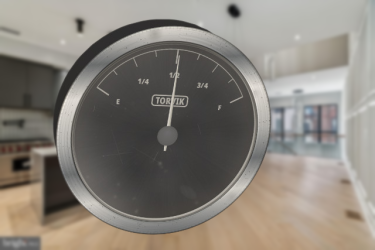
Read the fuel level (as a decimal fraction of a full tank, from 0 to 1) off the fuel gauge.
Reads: 0.5
